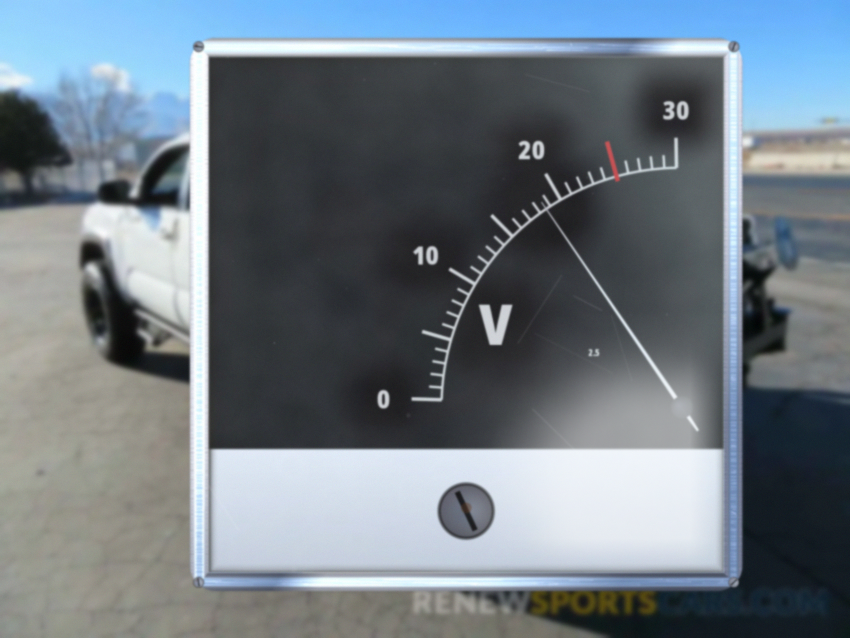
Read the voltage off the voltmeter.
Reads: 18.5 V
